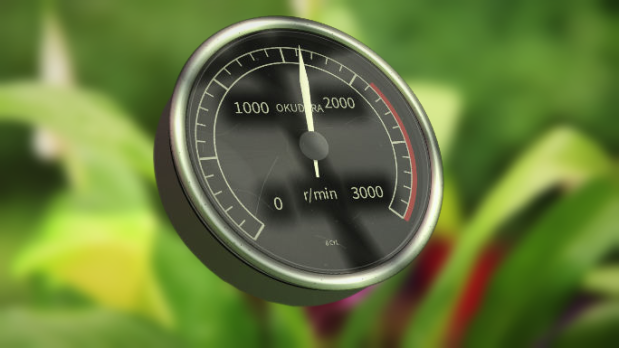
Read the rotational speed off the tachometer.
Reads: 1600 rpm
